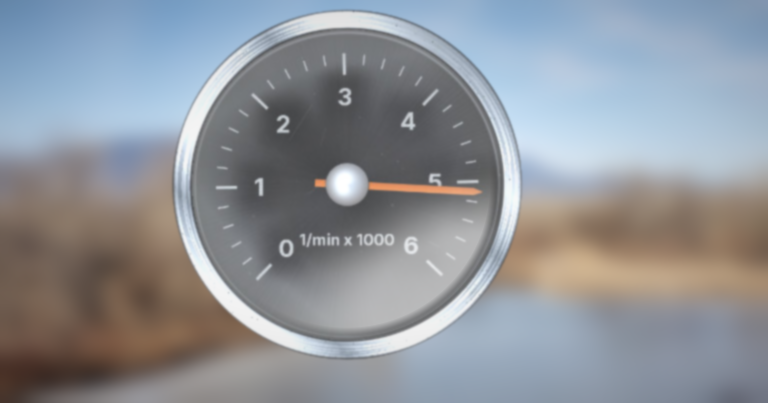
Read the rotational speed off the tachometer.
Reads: 5100 rpm
